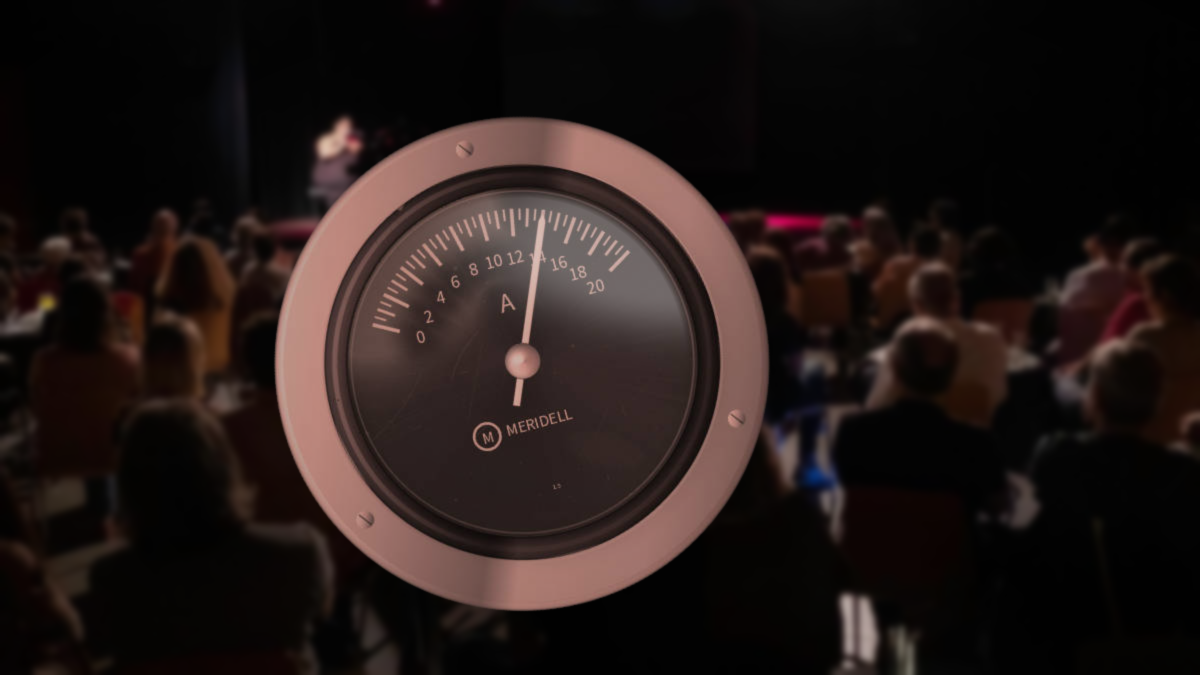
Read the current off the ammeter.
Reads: 14 A
